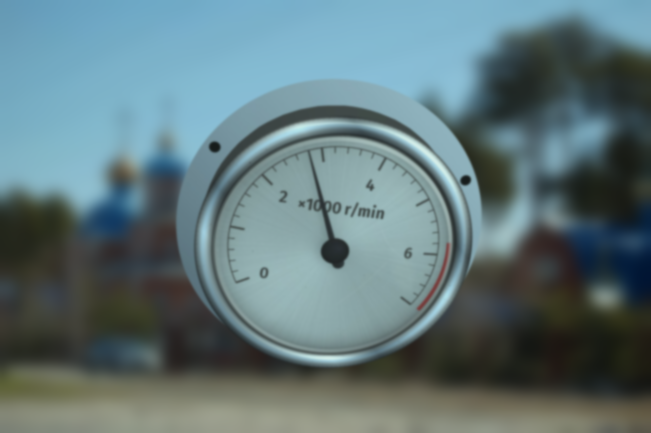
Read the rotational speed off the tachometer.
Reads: 2800 rpm
